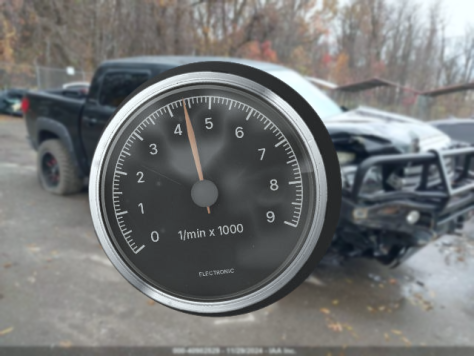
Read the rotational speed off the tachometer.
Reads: 4400 rpm
